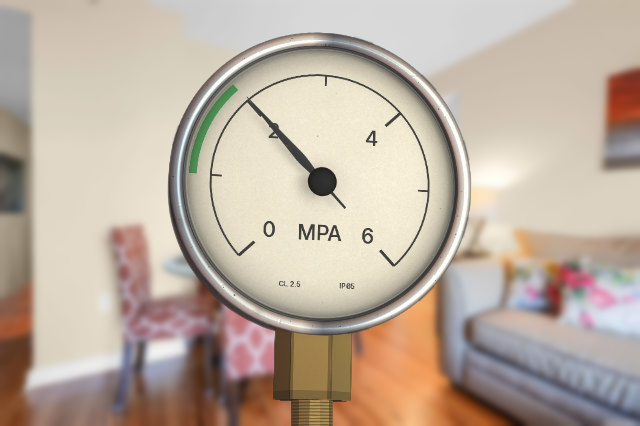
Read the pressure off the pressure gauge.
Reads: 2 MPa
